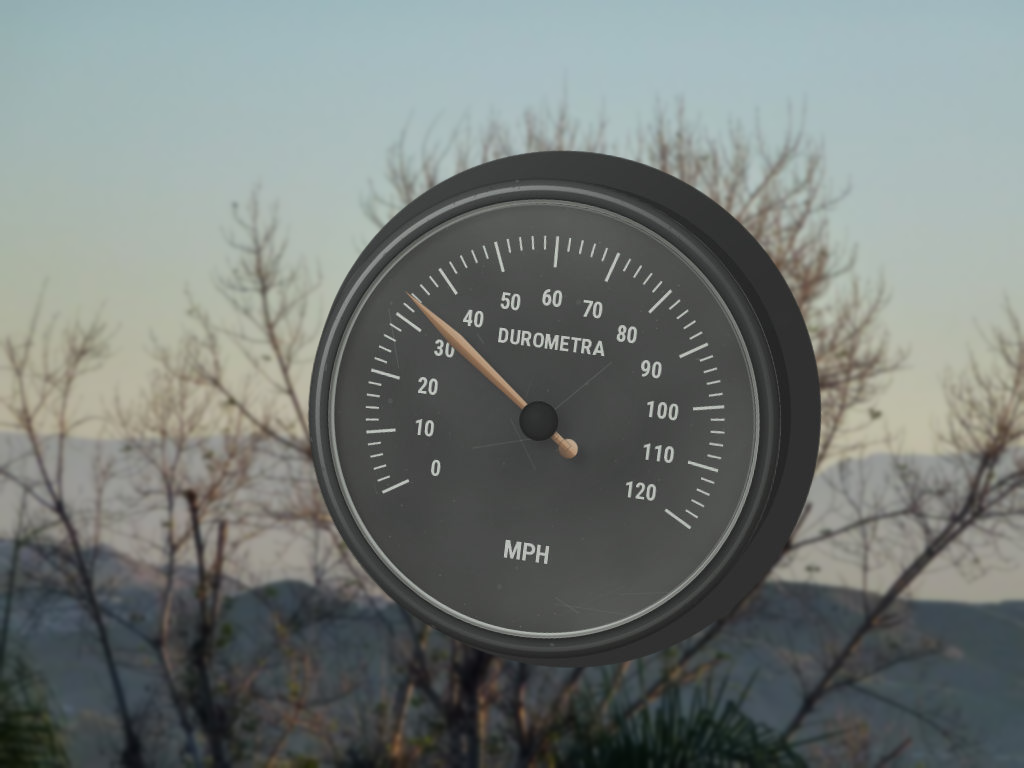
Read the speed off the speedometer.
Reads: 34 mph
